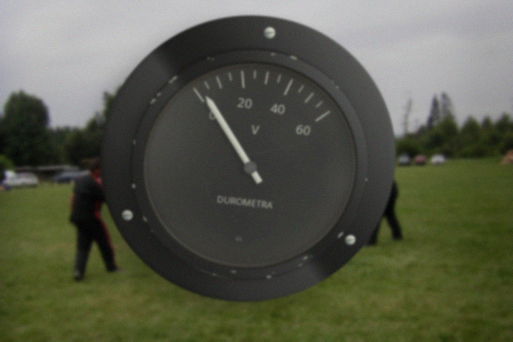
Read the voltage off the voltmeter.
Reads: 2.5 V
